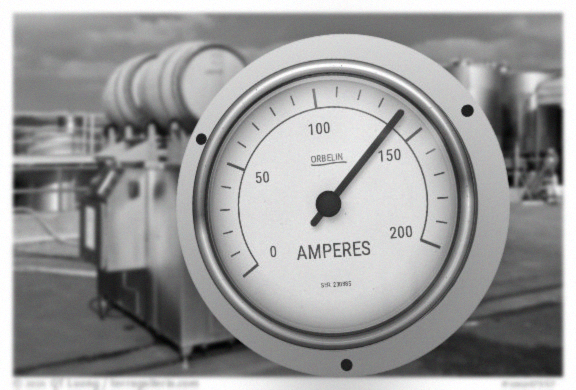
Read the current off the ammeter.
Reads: 140 A
